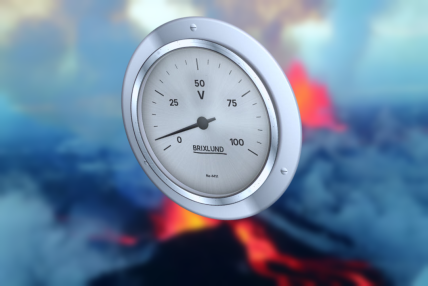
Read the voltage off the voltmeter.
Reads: 5 V
